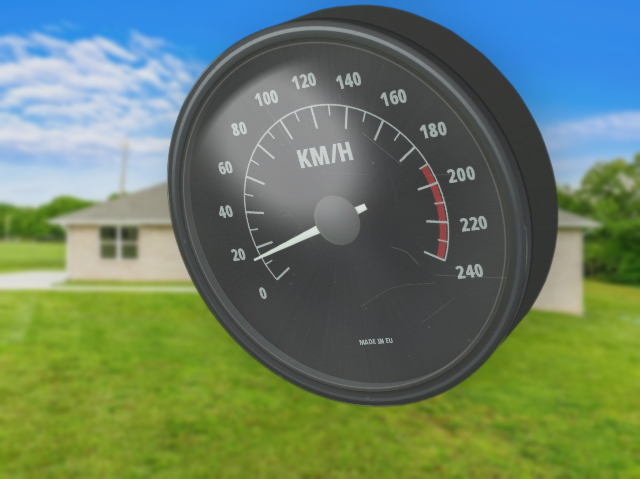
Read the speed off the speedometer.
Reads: 15 km/h
